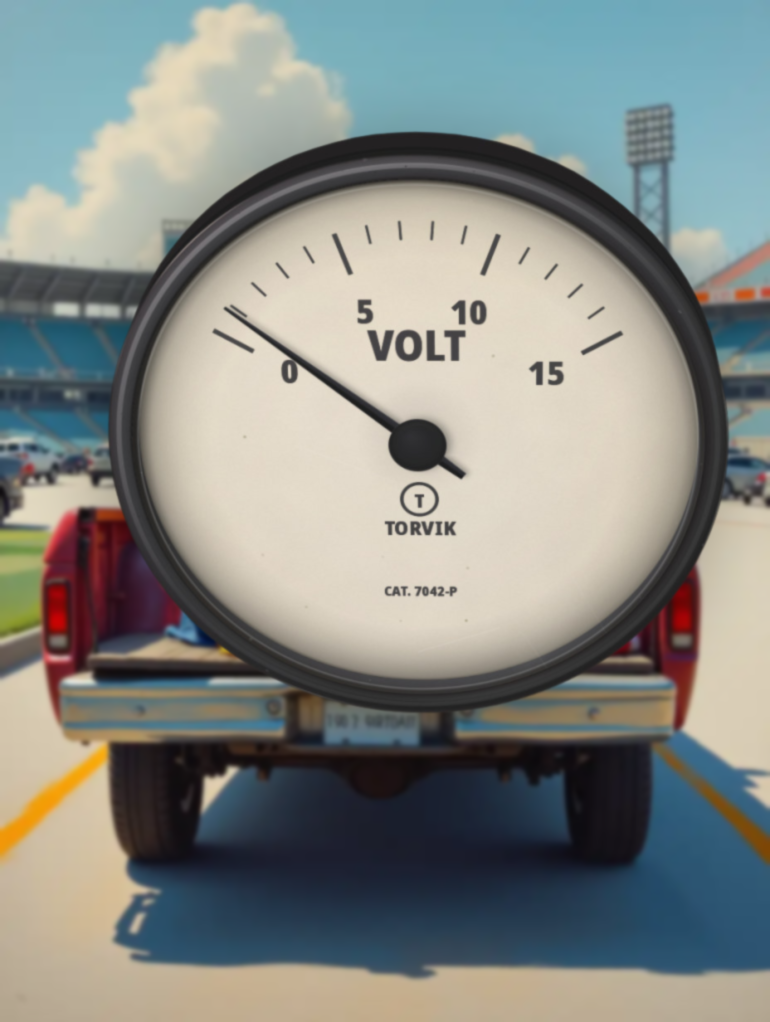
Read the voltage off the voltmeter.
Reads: 1 V
